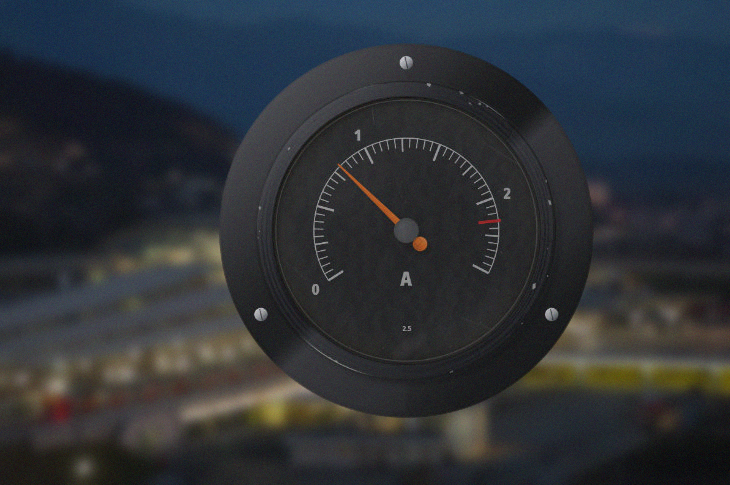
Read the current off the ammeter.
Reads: 0.8 A
